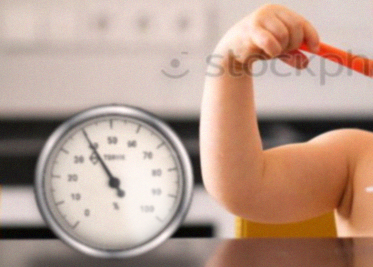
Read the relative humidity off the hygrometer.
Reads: 40 %
